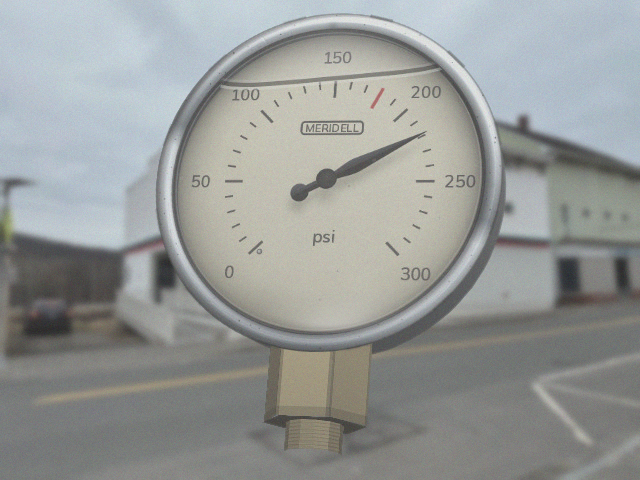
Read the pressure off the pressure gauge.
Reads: 220 psi
